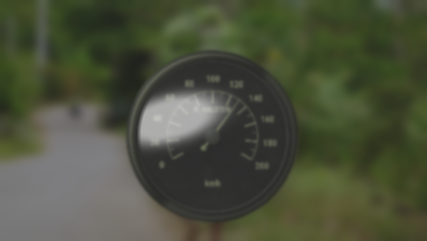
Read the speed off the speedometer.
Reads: 130 km/h
